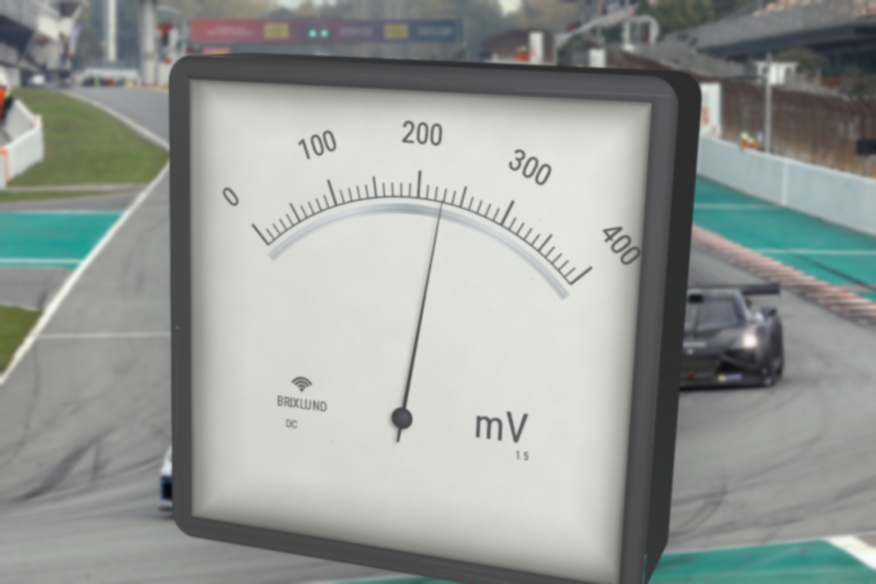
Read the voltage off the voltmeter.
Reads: 230 mV
